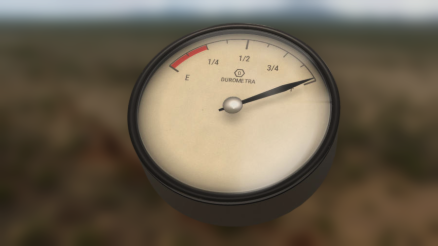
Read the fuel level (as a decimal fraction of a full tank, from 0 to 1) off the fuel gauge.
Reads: 1
